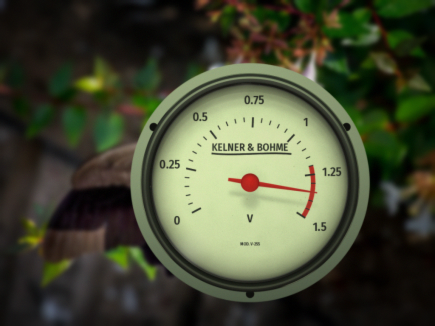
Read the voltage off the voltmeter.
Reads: 1.35 V
